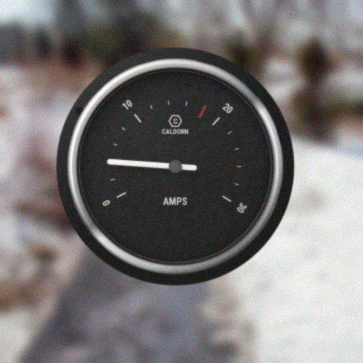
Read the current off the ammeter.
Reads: 4 A
